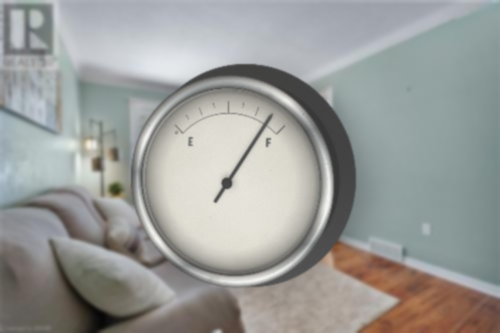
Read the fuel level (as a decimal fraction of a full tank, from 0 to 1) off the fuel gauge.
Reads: 0.875
